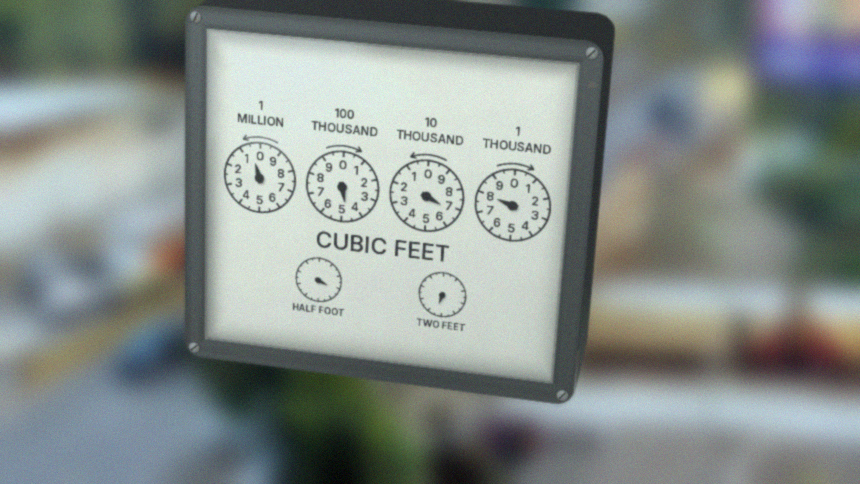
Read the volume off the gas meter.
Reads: 46800 ft³
